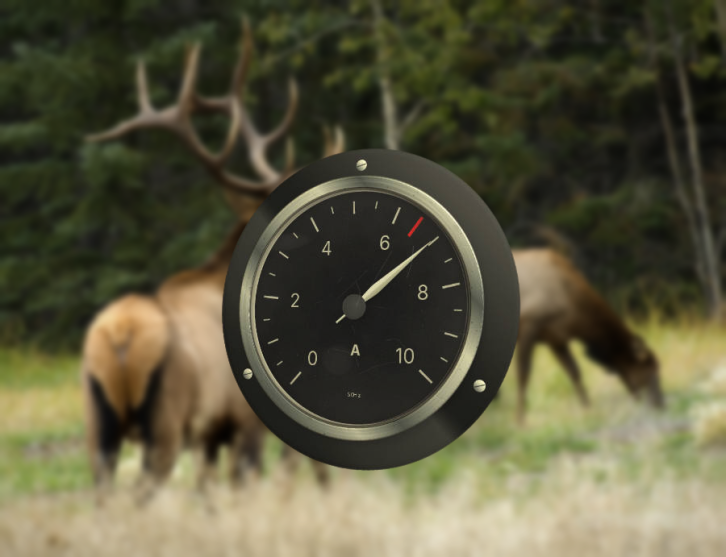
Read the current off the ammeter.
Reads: 7 A
